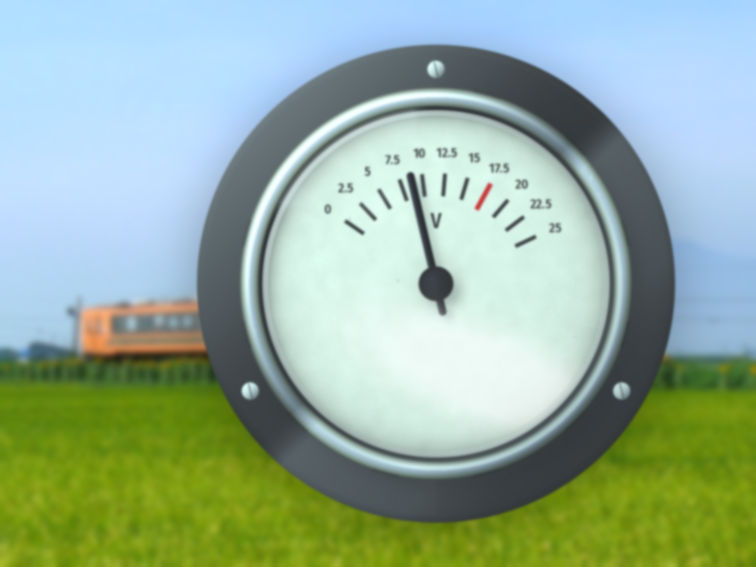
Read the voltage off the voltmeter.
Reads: 8.75 V
